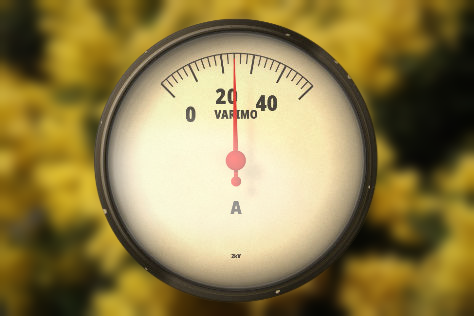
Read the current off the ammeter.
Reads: 24 A
